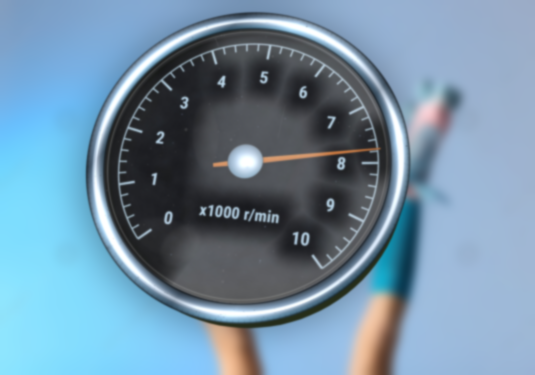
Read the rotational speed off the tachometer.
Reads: 7800 rpm
